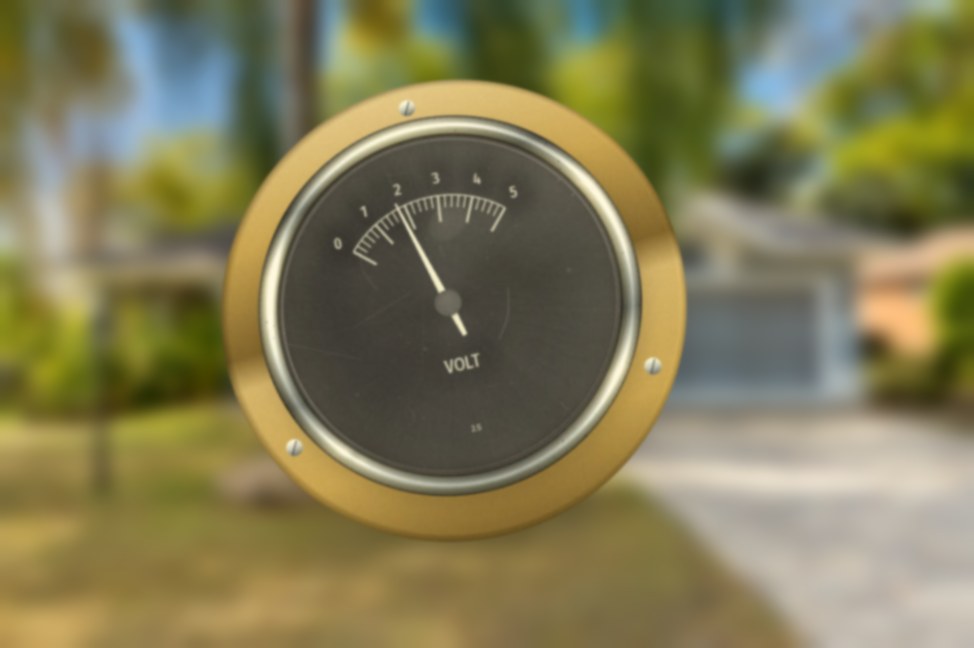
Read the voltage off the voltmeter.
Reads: 1.8 V
